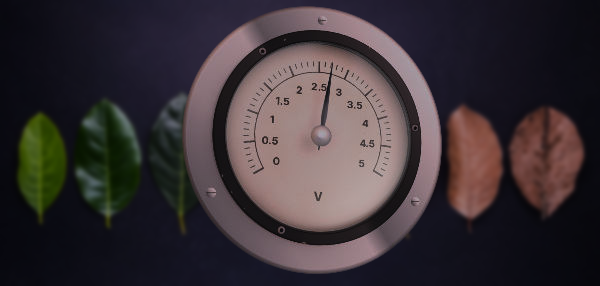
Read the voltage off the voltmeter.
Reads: 2.7 V
